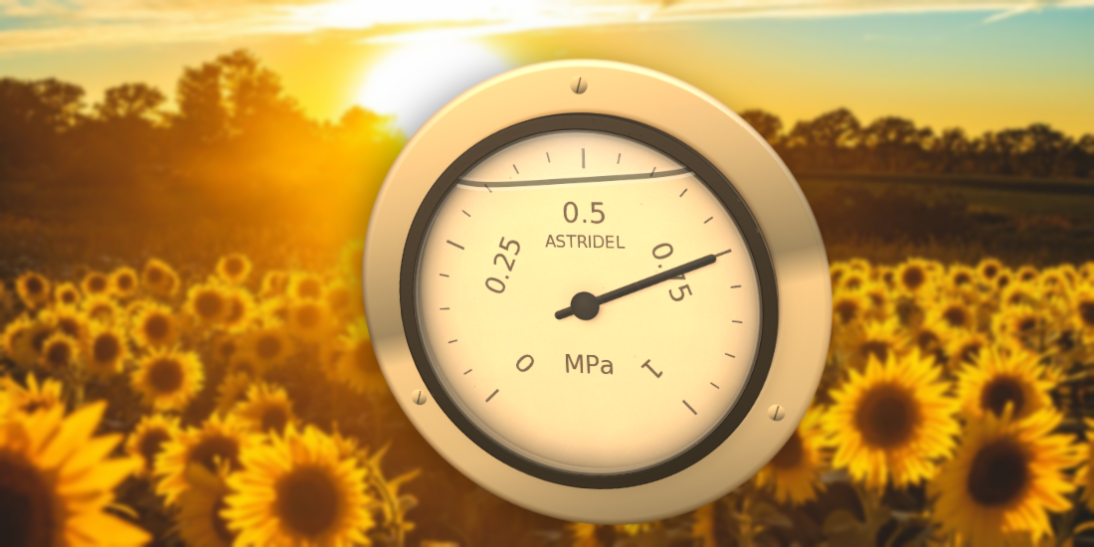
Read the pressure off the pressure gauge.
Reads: 0.75 MPa
